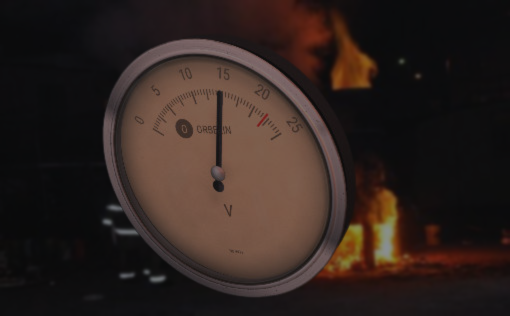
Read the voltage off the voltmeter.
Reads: 15 V
